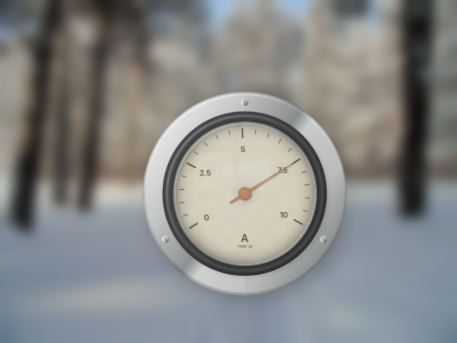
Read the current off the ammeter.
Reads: 7.5 A
